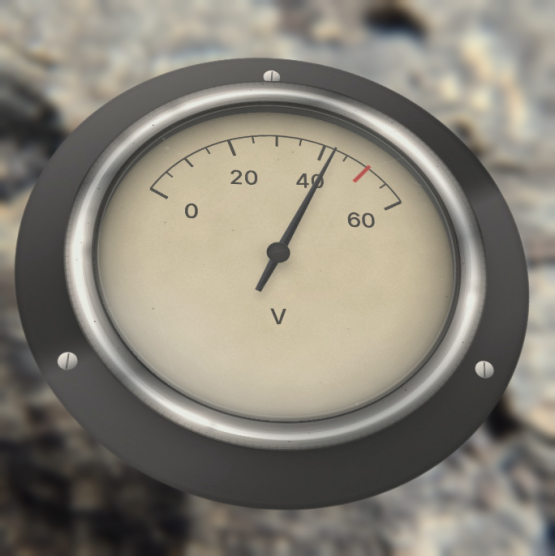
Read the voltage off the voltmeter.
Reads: 42.5 V
